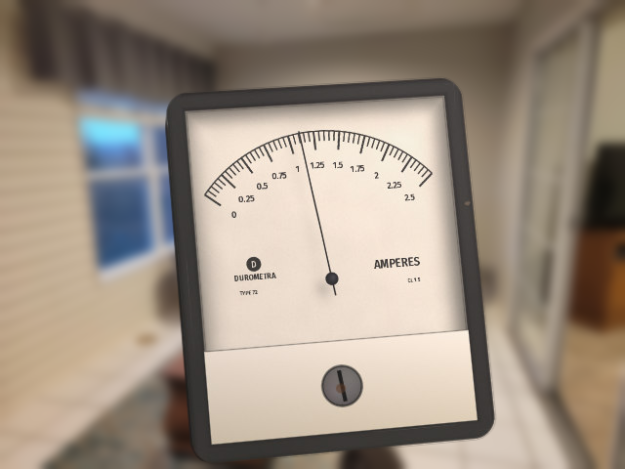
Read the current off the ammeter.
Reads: 1.1 A
